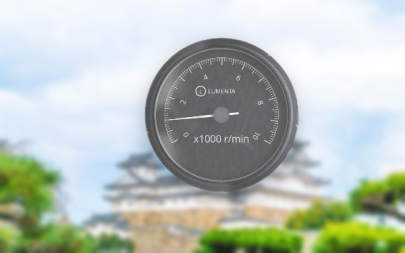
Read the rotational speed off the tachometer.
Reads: 1000 rpm
